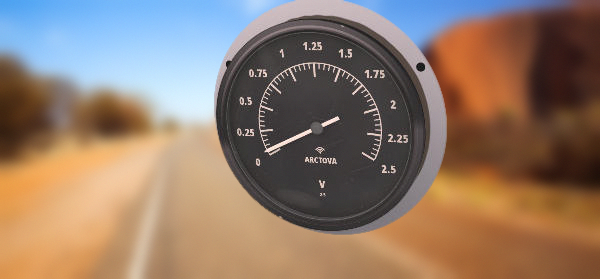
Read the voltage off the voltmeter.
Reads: 0.05 V
